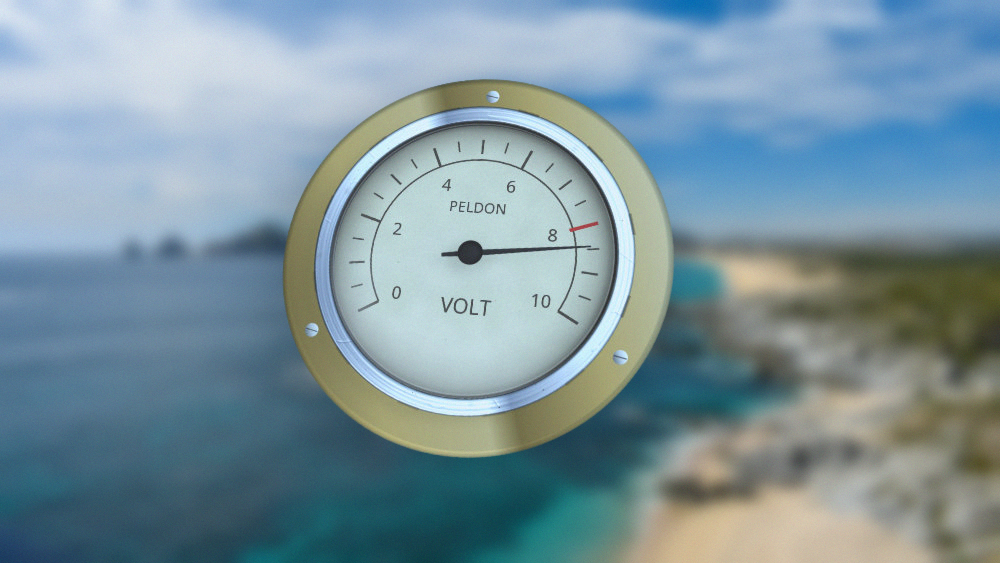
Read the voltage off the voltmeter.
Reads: 8.5 V
